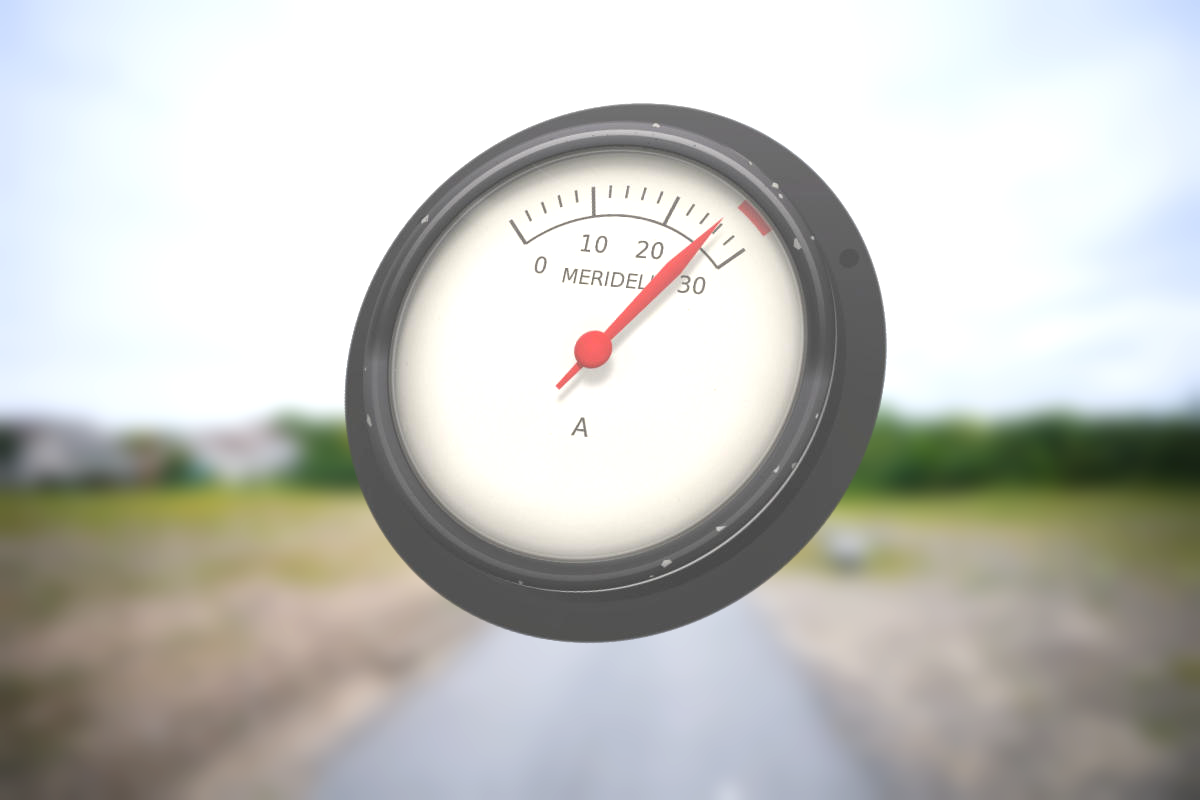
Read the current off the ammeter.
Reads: 26 A
